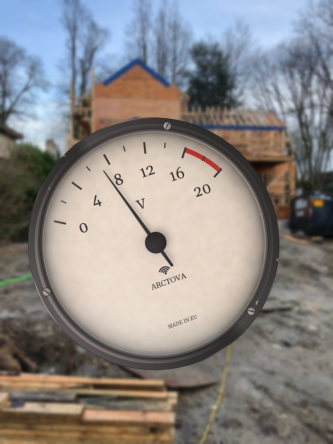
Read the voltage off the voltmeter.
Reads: 7 V
